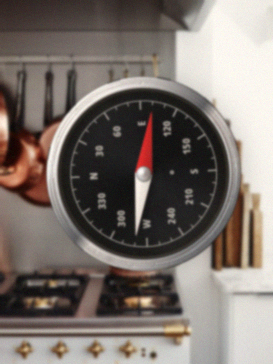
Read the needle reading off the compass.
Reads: 100 °
